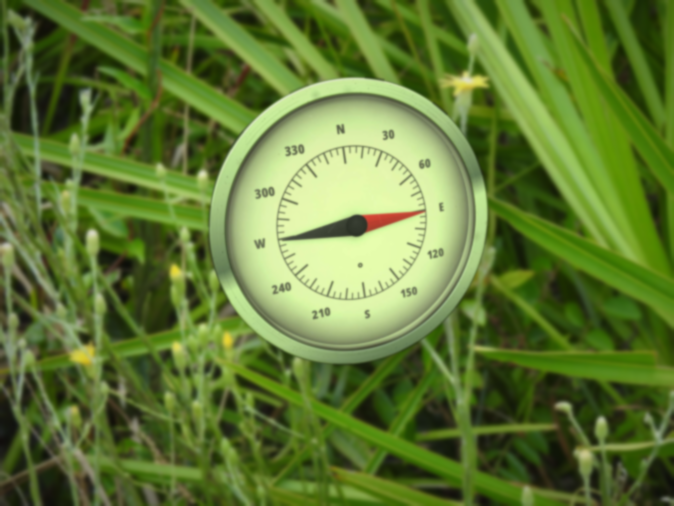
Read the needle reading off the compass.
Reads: 90 °
